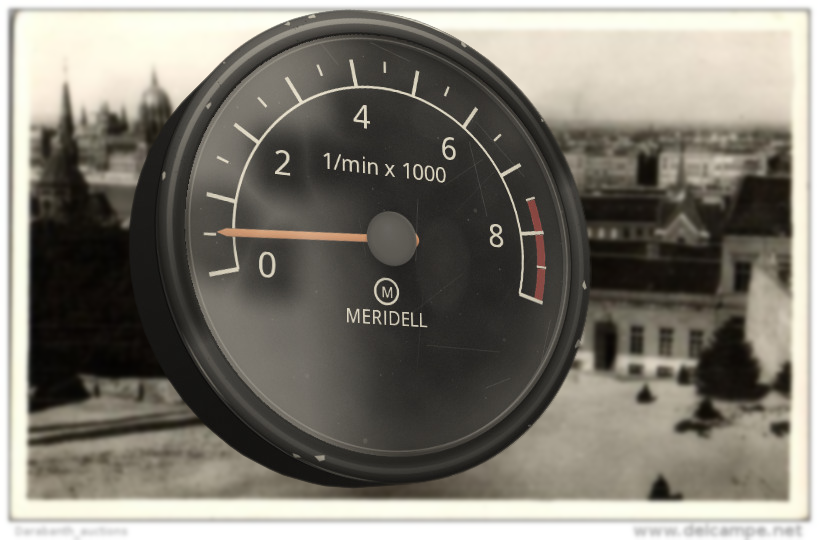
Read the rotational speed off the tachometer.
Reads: 500 rpm
